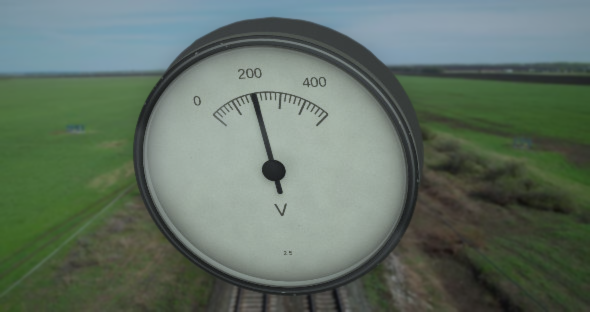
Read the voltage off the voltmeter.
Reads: 200 V
